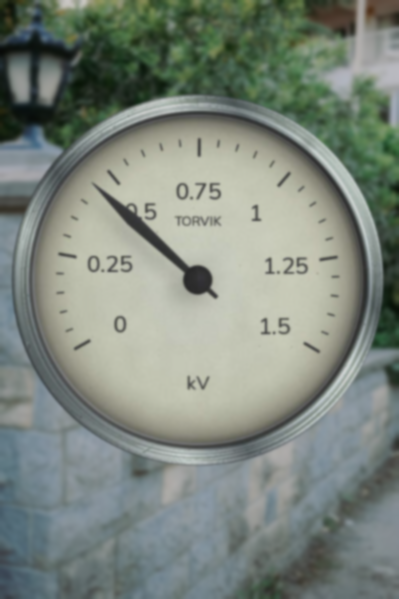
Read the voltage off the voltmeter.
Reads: 0.45 kV
